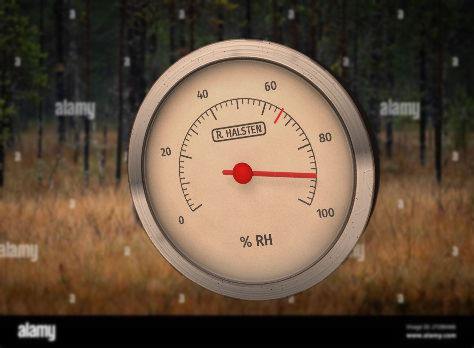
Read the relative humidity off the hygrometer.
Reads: 90 %
